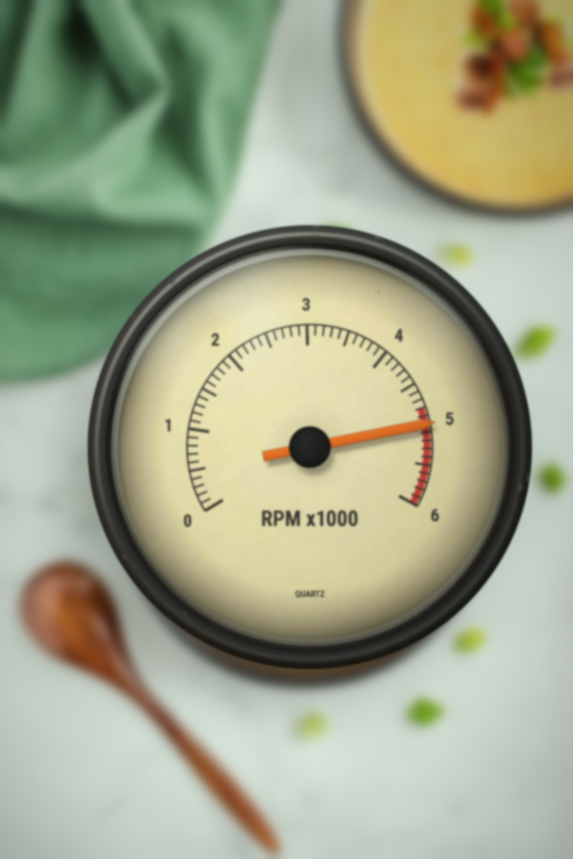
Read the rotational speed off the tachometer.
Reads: 5000 rpm
